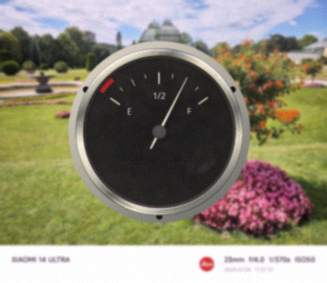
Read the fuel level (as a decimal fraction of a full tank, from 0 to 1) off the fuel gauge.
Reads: 0.75
